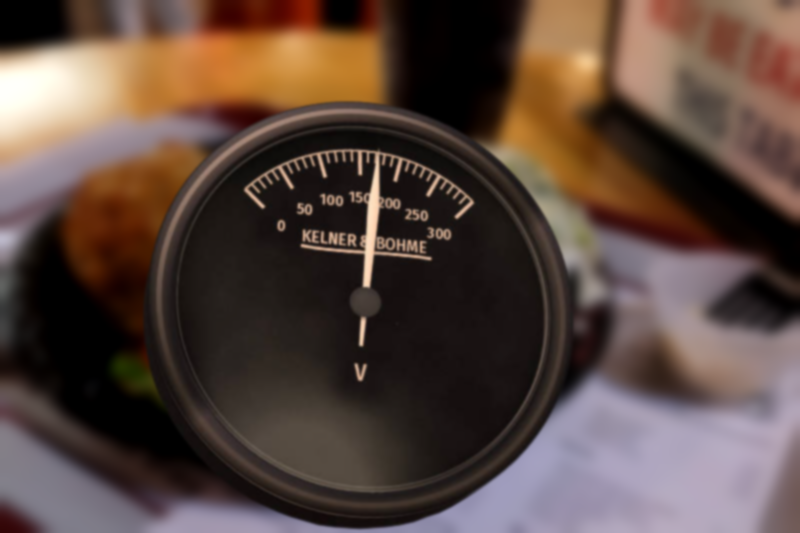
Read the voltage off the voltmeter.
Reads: 170 V
